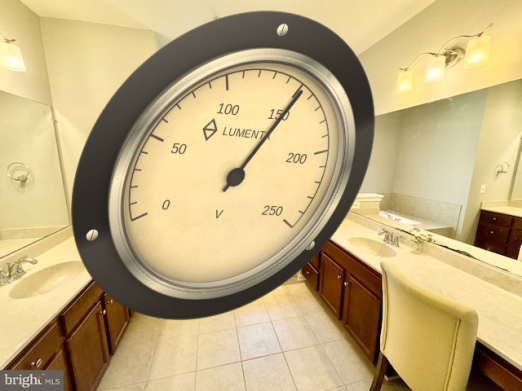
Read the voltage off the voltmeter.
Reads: 150 V
